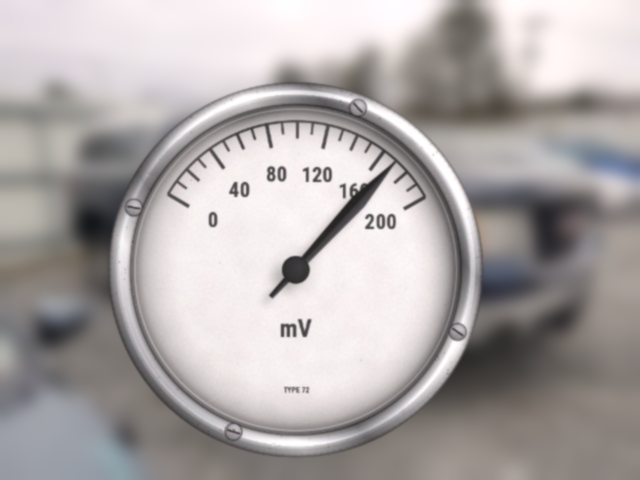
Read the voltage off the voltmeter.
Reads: 170 mV
